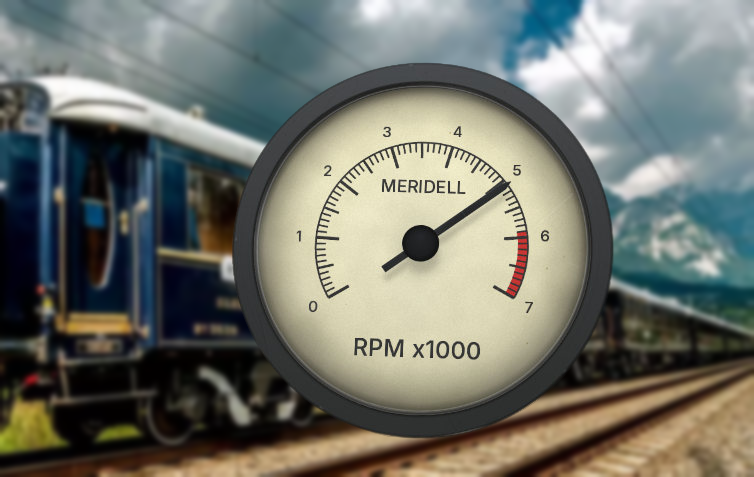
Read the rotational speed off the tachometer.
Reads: 5100 rpm
